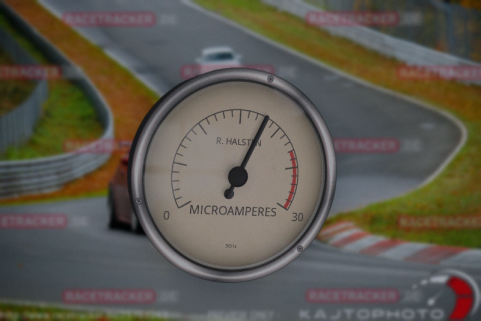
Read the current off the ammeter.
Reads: 18 µA
